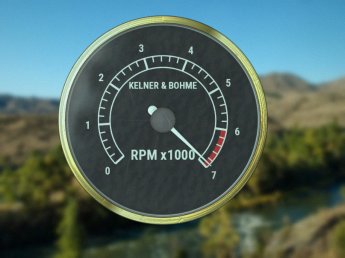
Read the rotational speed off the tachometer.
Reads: 6900 rpm
